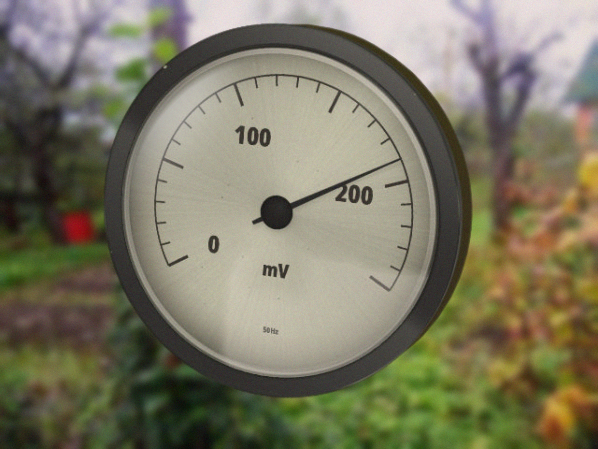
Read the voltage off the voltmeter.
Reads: 190 mV
